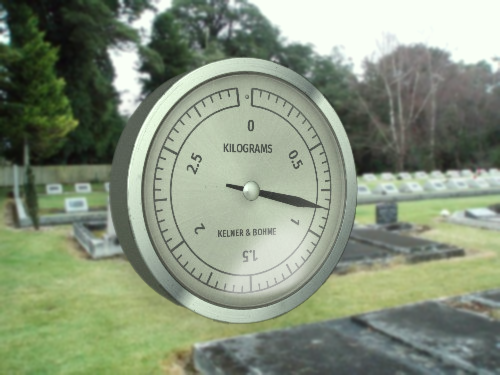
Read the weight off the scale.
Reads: 0.85 kg
